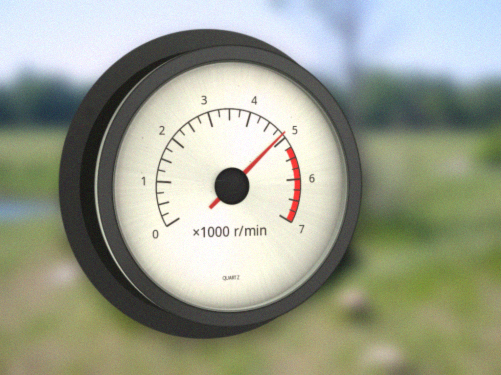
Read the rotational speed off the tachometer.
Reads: 4875 rpm
